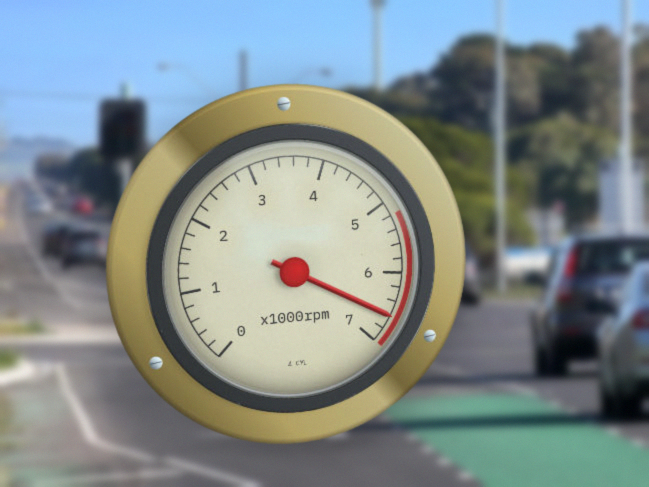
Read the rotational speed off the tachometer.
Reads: 6600 rpm
